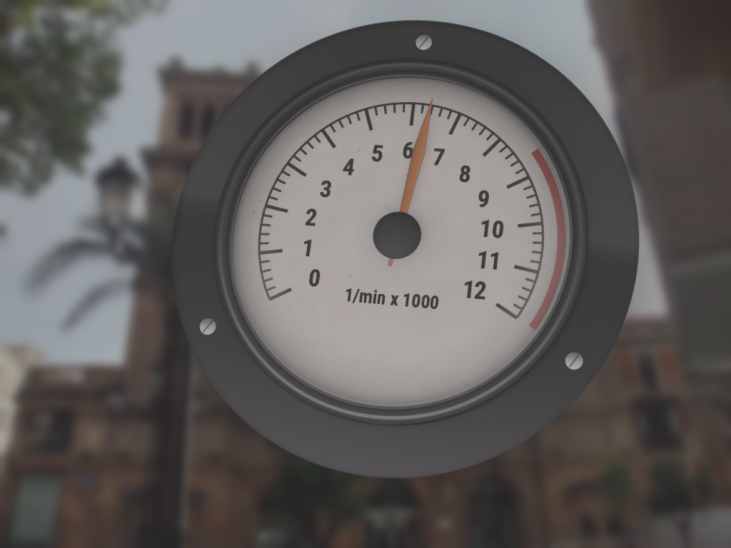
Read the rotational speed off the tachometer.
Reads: 6400 rpm
